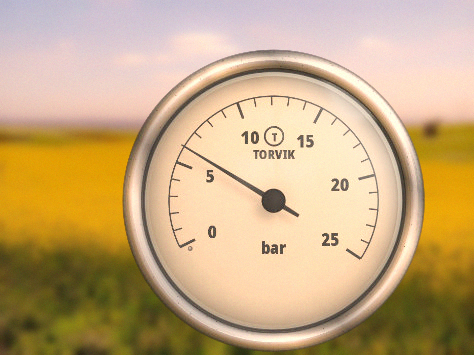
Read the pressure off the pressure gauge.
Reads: 6 bar
